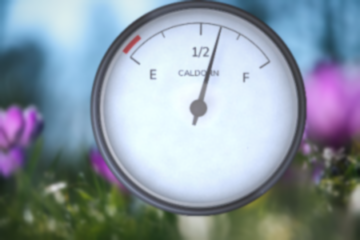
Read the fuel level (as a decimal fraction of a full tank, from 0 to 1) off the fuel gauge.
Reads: 0.625
